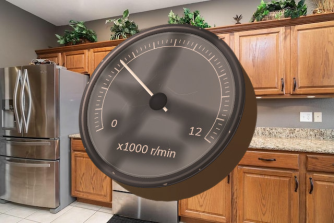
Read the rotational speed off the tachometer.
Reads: 3400 rpm
